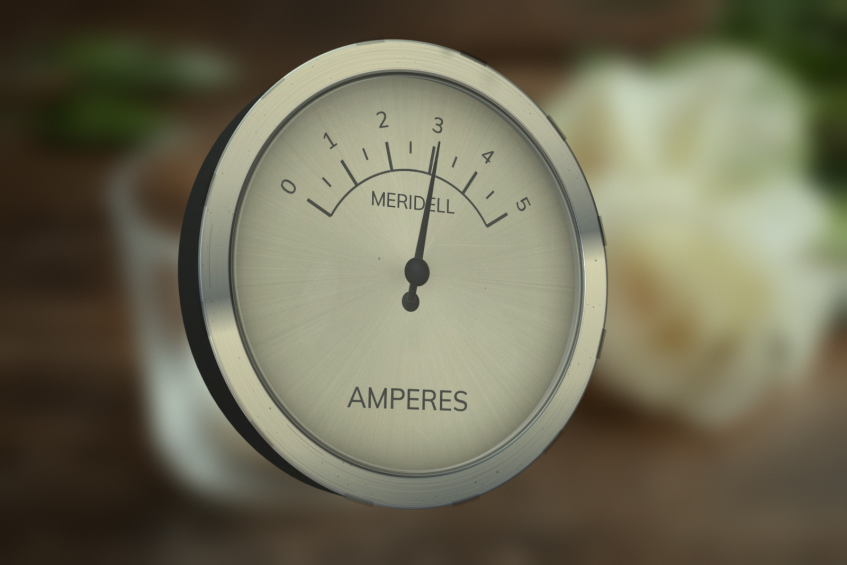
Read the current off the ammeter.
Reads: 3 A
